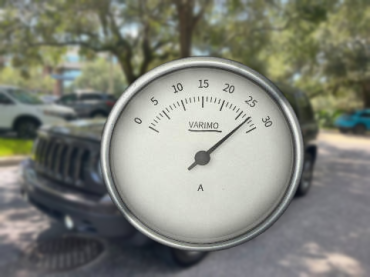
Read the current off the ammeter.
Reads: 27 A
